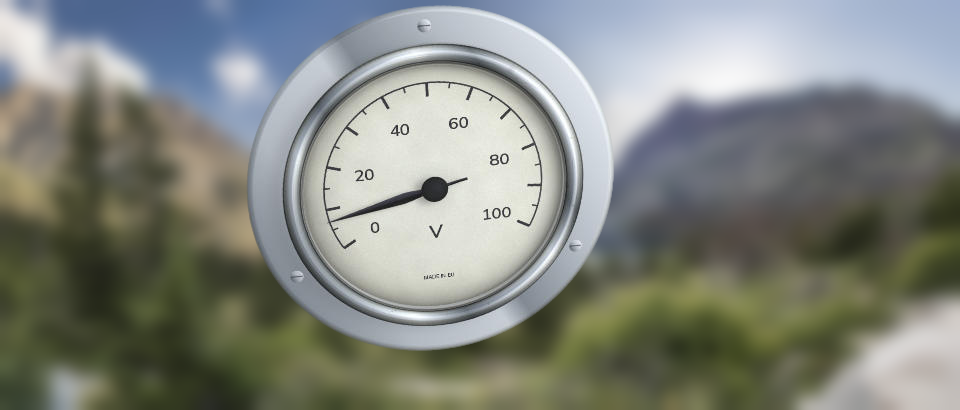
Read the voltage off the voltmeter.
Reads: 7.5 V
